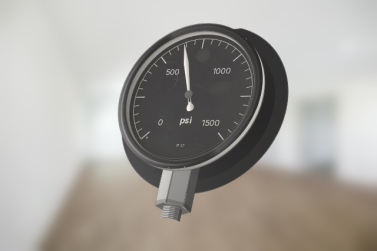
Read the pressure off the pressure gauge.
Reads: 650 psi
